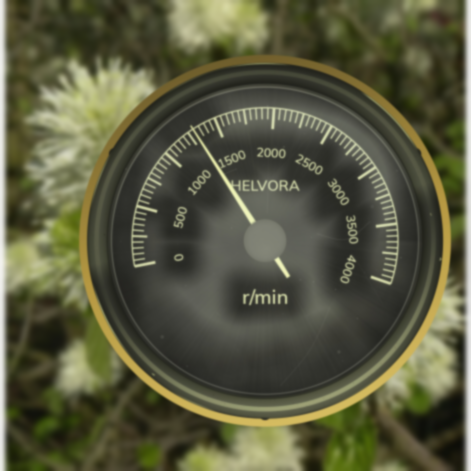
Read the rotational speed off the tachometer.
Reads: 1300 rpm
